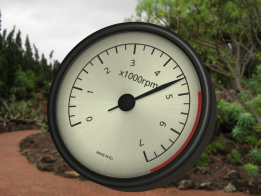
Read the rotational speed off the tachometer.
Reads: 4625 rpm
